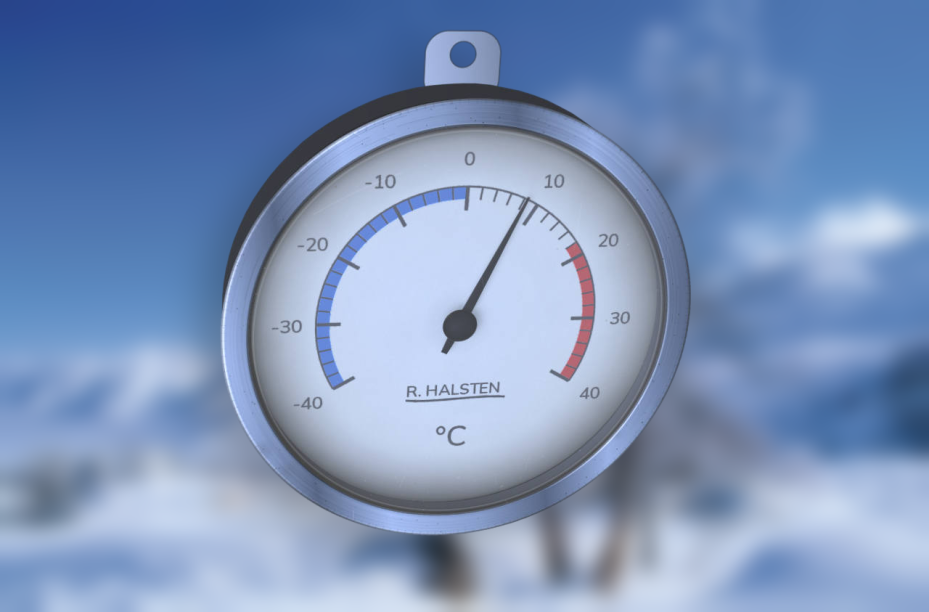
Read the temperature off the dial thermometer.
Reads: 8 °C
